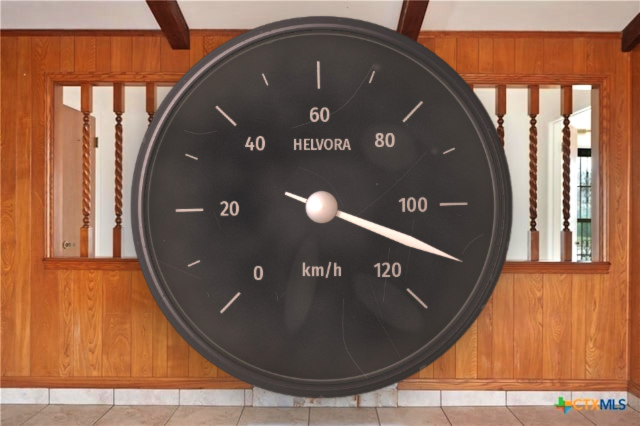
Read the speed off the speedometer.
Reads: 110 km/h
